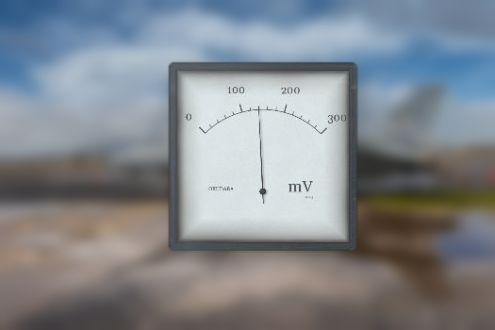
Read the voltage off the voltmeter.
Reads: 140 mV
